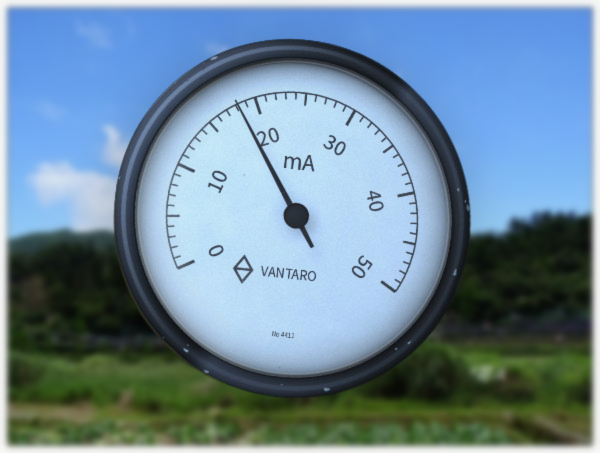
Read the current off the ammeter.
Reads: 18 mA
